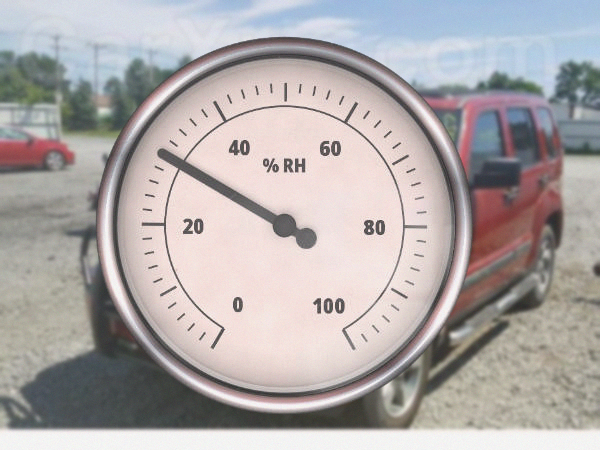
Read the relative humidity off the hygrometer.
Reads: 30 %
